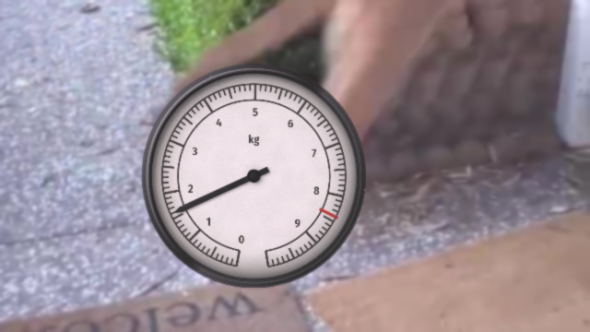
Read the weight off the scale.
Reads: 1.6 kg
